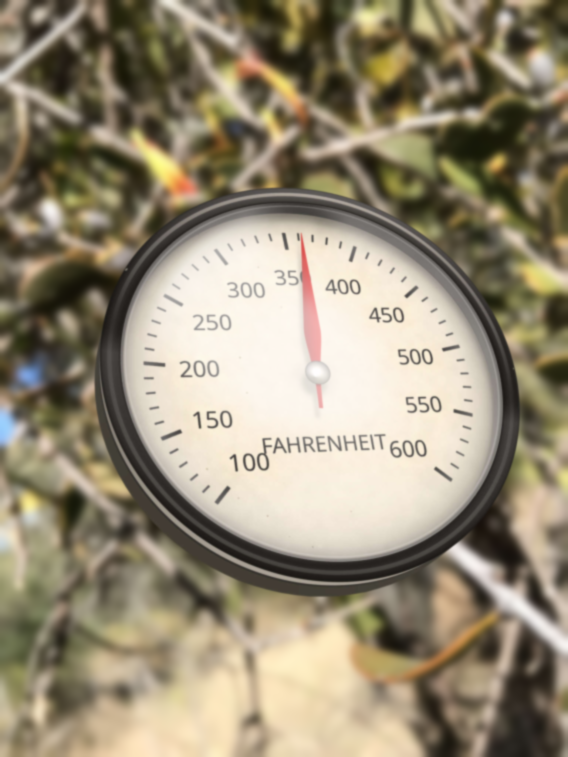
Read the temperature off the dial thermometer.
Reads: 360 °F
